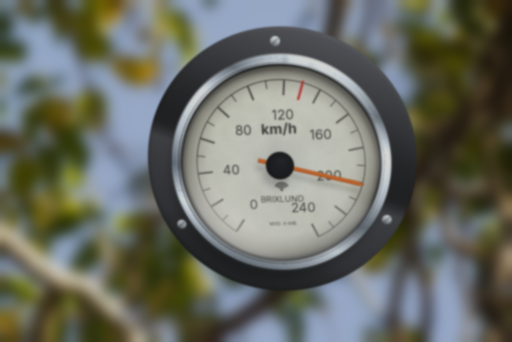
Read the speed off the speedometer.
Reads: 200 km/h
